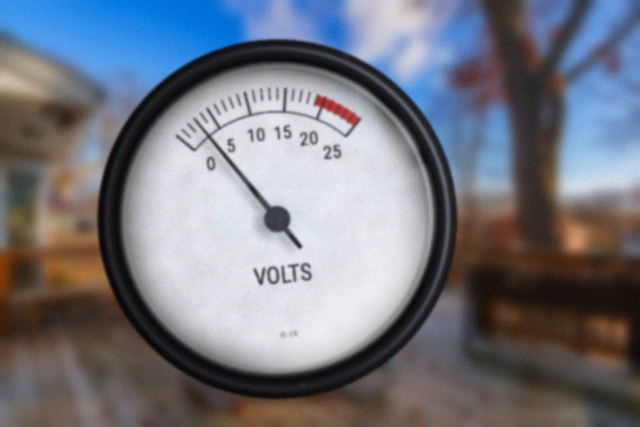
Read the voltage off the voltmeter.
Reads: 3 V
